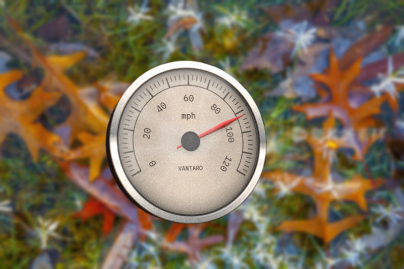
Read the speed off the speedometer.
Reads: 92 mph
